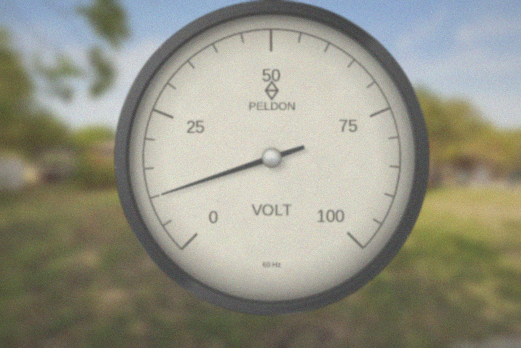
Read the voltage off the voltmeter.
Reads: 10 V
